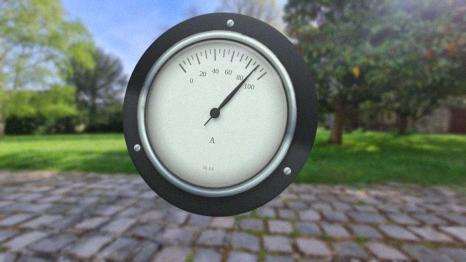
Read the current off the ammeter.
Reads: 90 A
